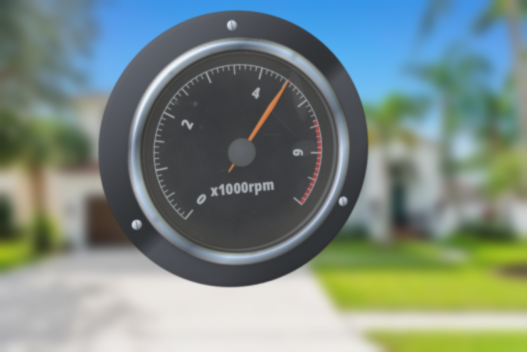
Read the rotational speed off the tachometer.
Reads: 4500 rpm
